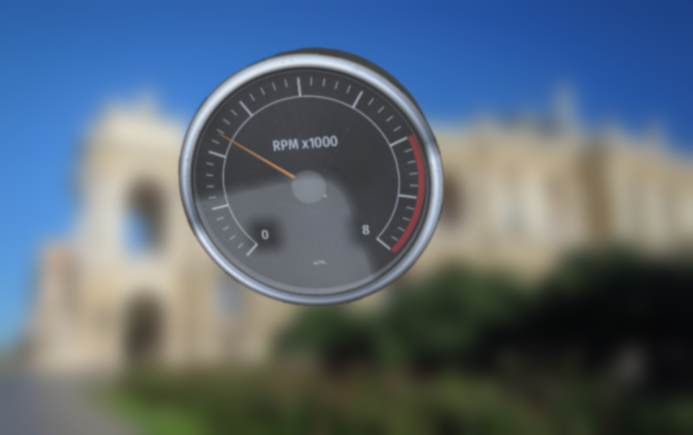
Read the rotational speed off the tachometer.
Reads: 2400 rpm
